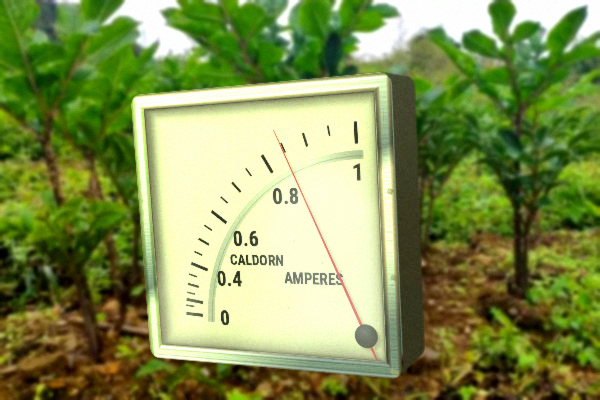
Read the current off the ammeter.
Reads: 0.85 A
